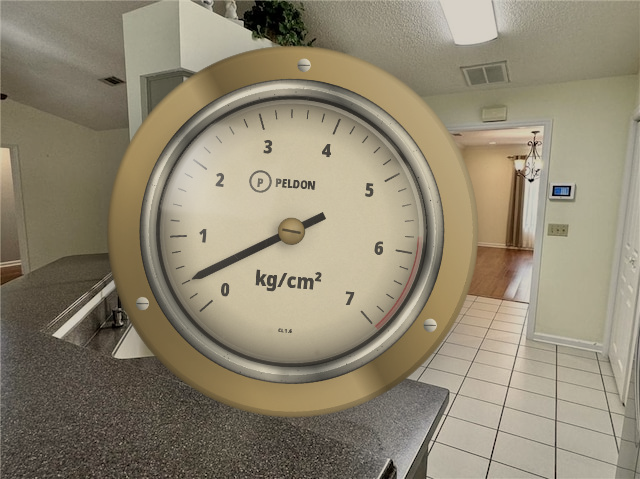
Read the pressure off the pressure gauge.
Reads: 0.4 kg/cm²
